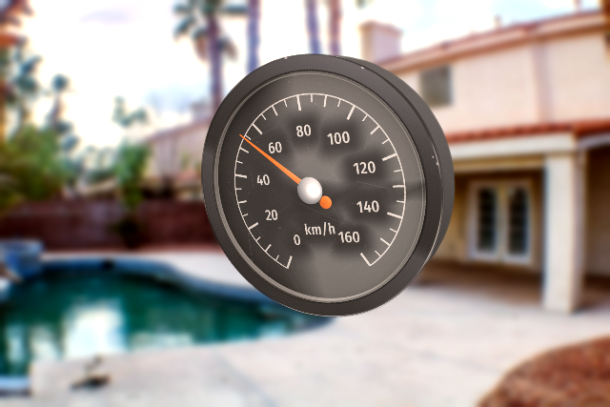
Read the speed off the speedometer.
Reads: 55 km/h
